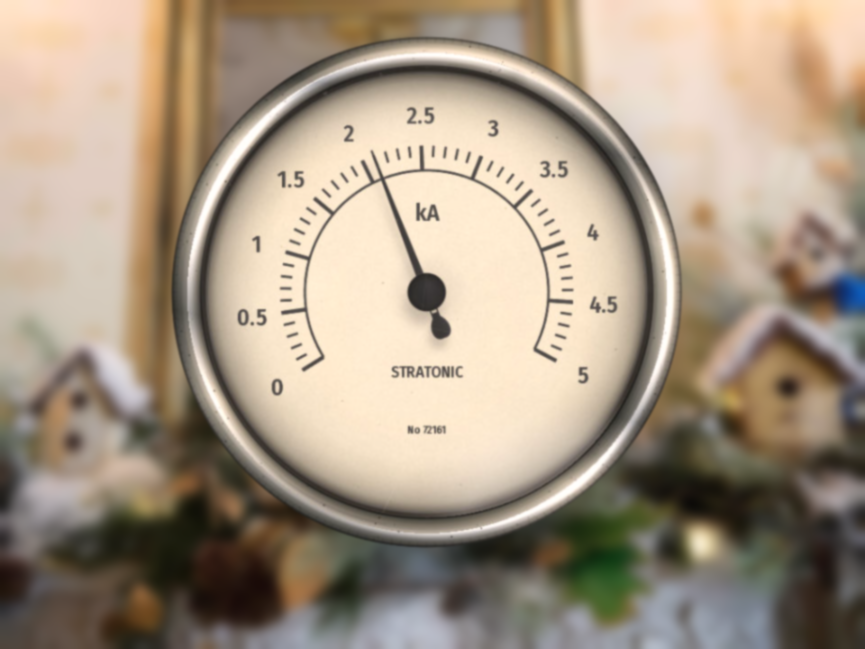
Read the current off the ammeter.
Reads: 2.1 kA
